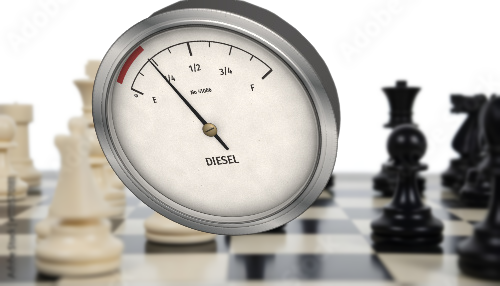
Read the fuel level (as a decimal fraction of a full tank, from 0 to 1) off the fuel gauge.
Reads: 0.25
